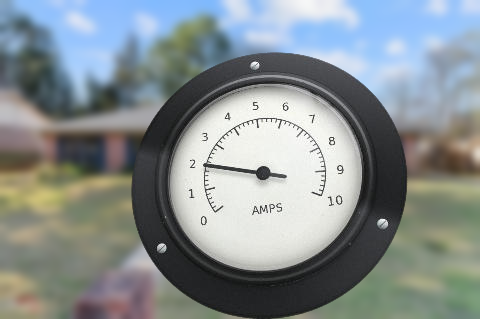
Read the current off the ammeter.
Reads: 2 A
